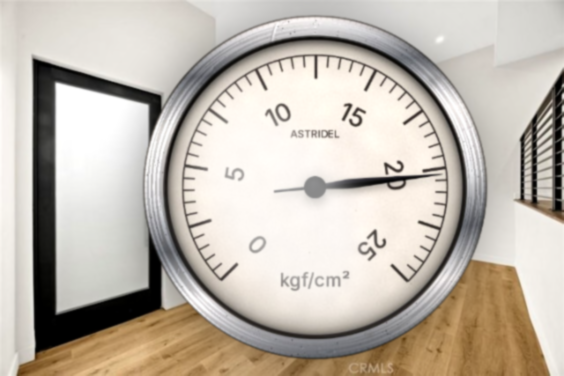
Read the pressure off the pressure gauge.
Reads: 20.25 kg/cm²
